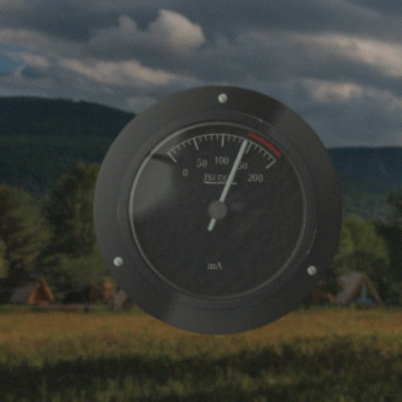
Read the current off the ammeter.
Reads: 140 mA
